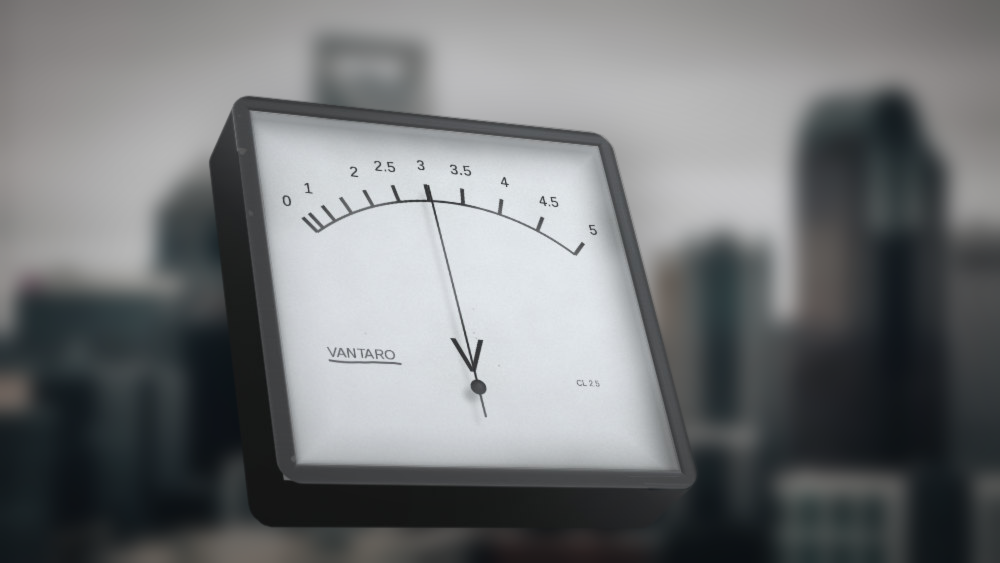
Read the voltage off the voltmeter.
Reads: 3 V
